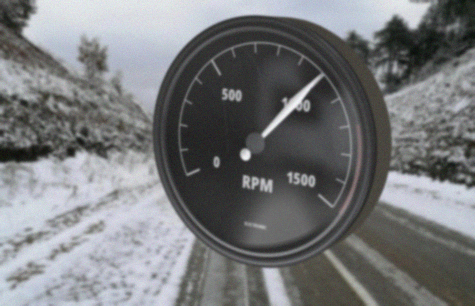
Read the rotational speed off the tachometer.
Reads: 1000 rpm
